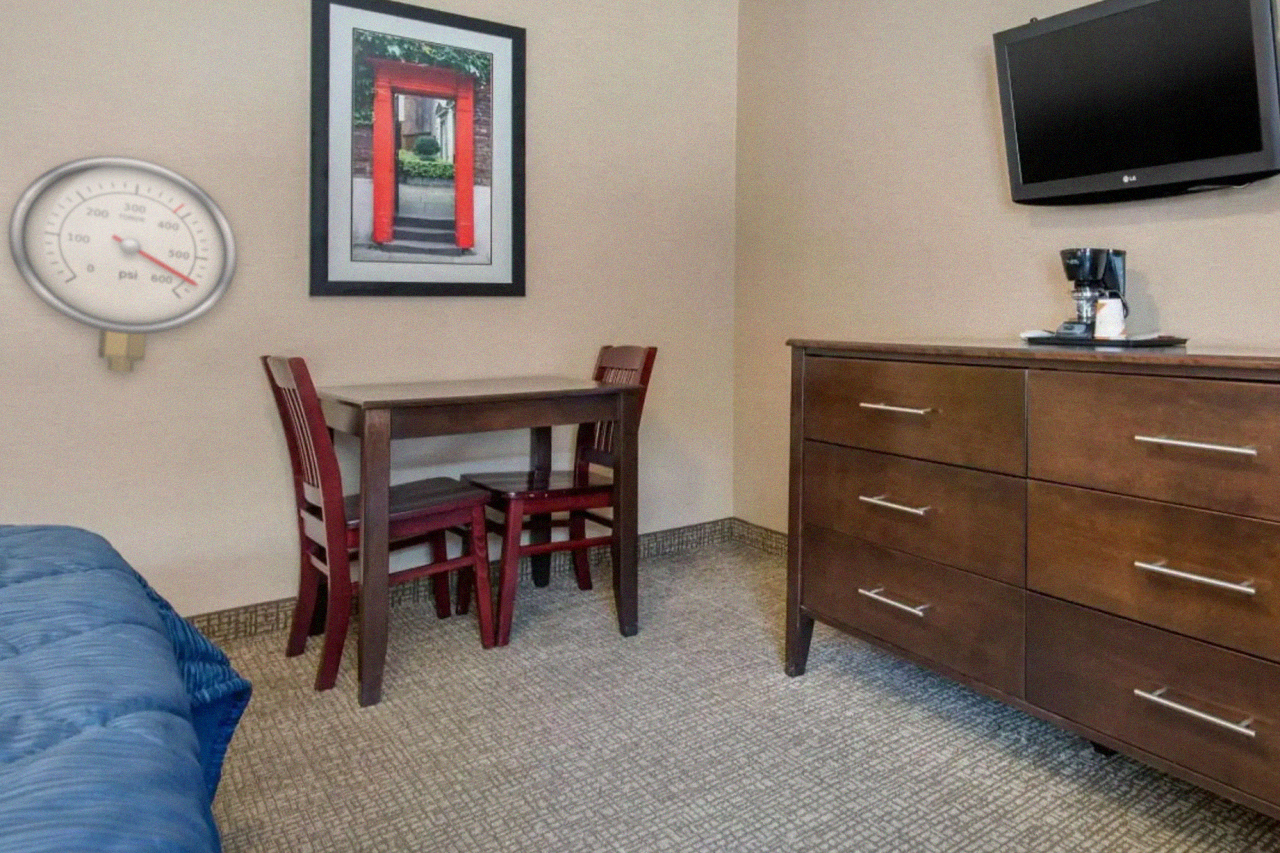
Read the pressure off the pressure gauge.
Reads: 560 psi
